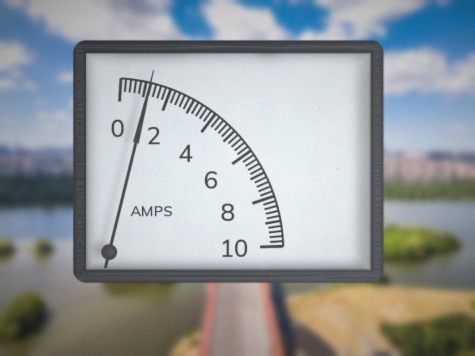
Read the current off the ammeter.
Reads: 1.2 A
